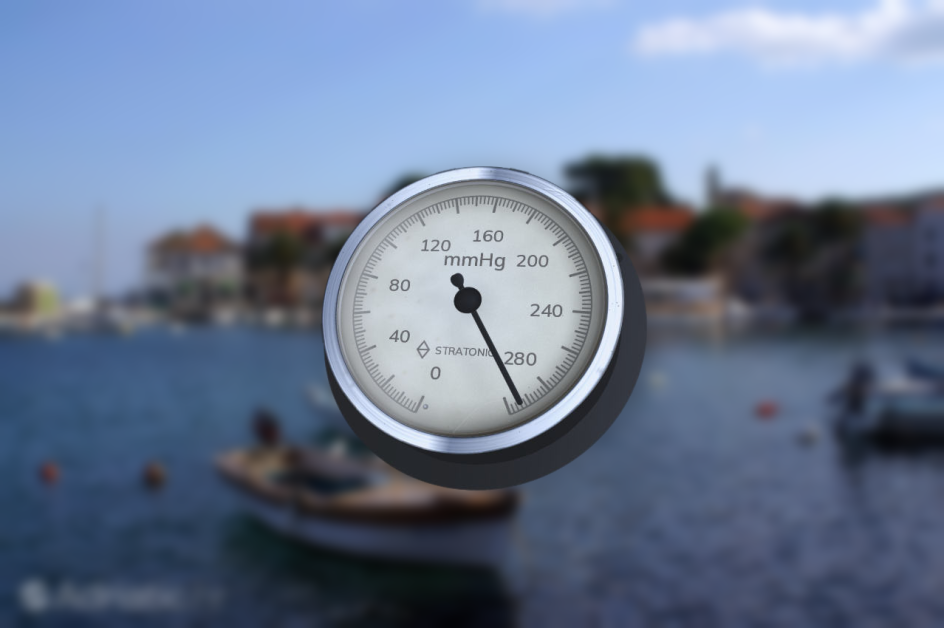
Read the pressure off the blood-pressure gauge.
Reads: 294 mmHg
